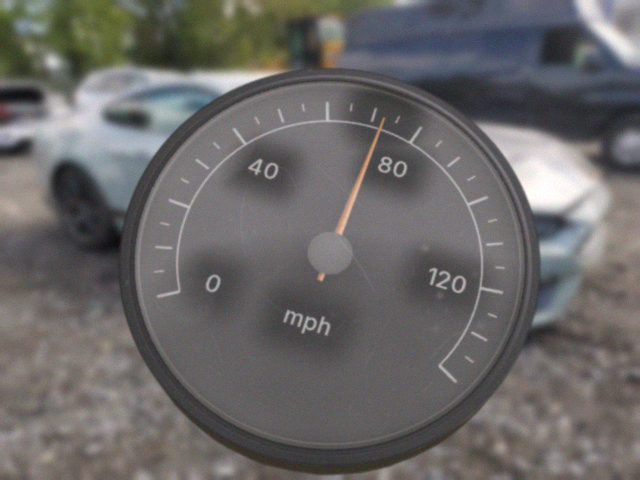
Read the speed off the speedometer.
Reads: 72.5 mph
